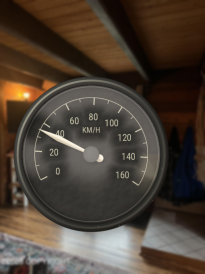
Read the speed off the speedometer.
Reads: 35 km/h
